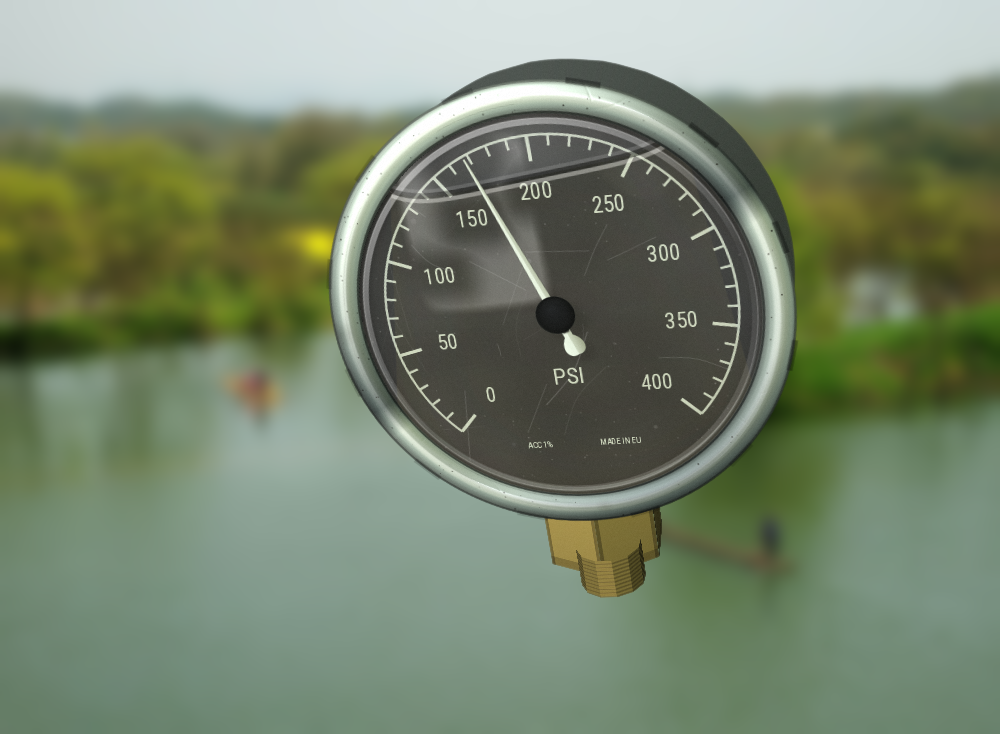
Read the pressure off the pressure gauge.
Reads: 170 psi
